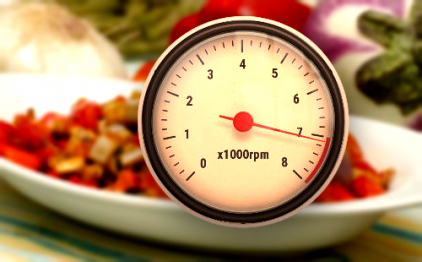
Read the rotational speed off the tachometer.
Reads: 7100 rpm
